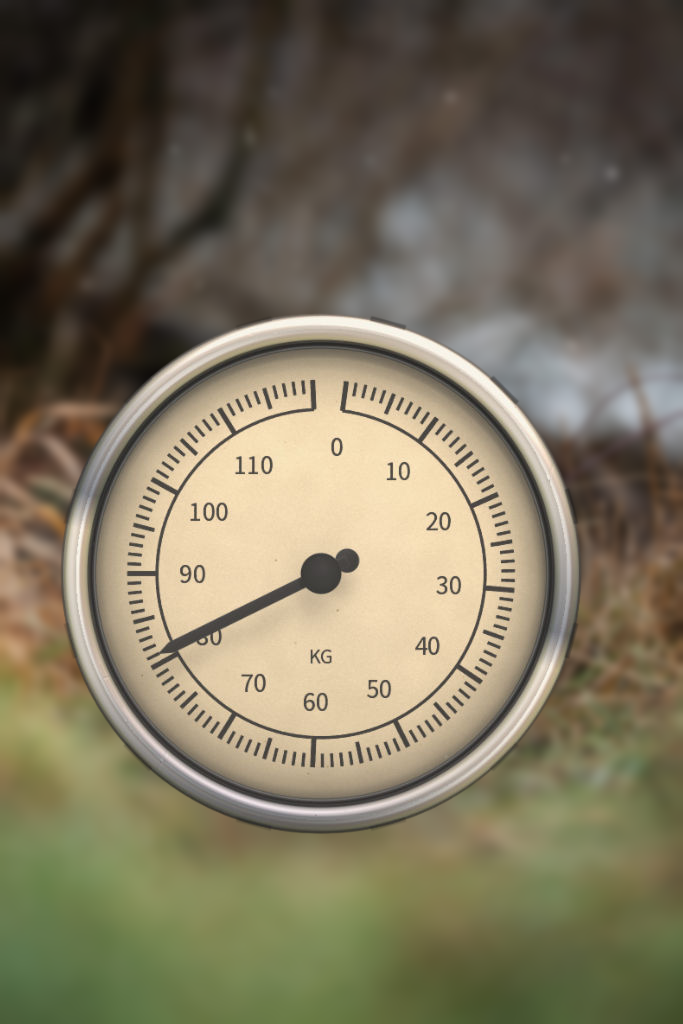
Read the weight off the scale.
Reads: 81 kg
